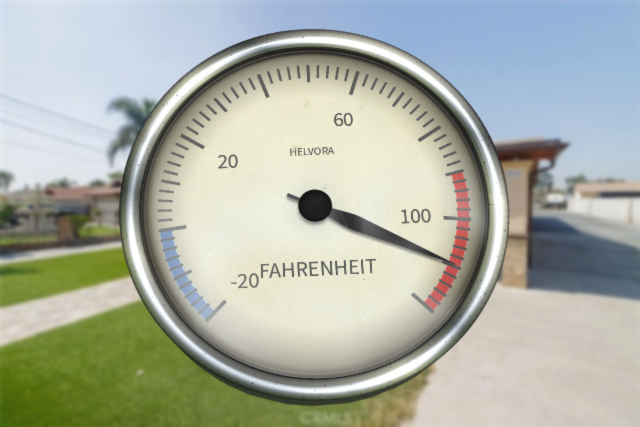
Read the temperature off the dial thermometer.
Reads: 110 °F
